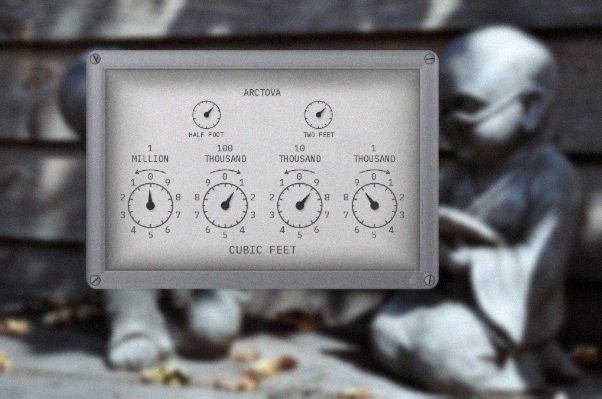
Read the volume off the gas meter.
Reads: 8900 ft³
